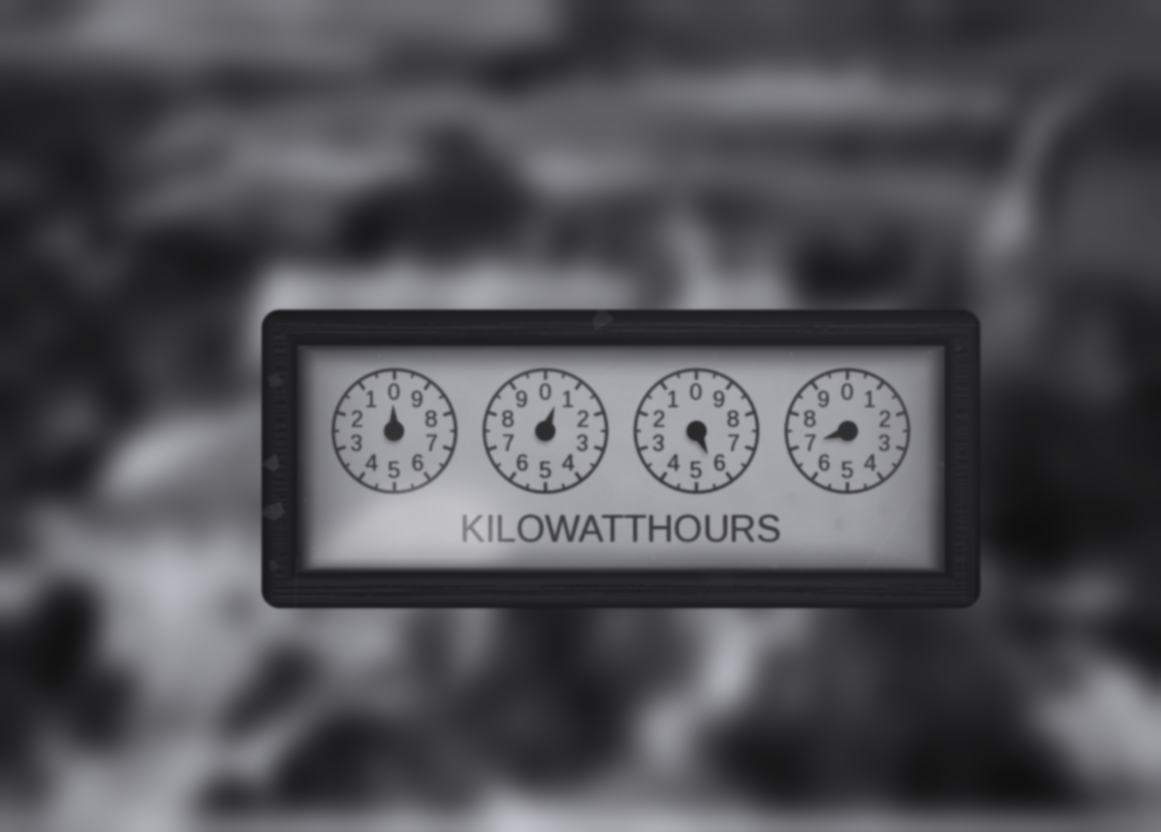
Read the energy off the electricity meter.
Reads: 57 kWh
